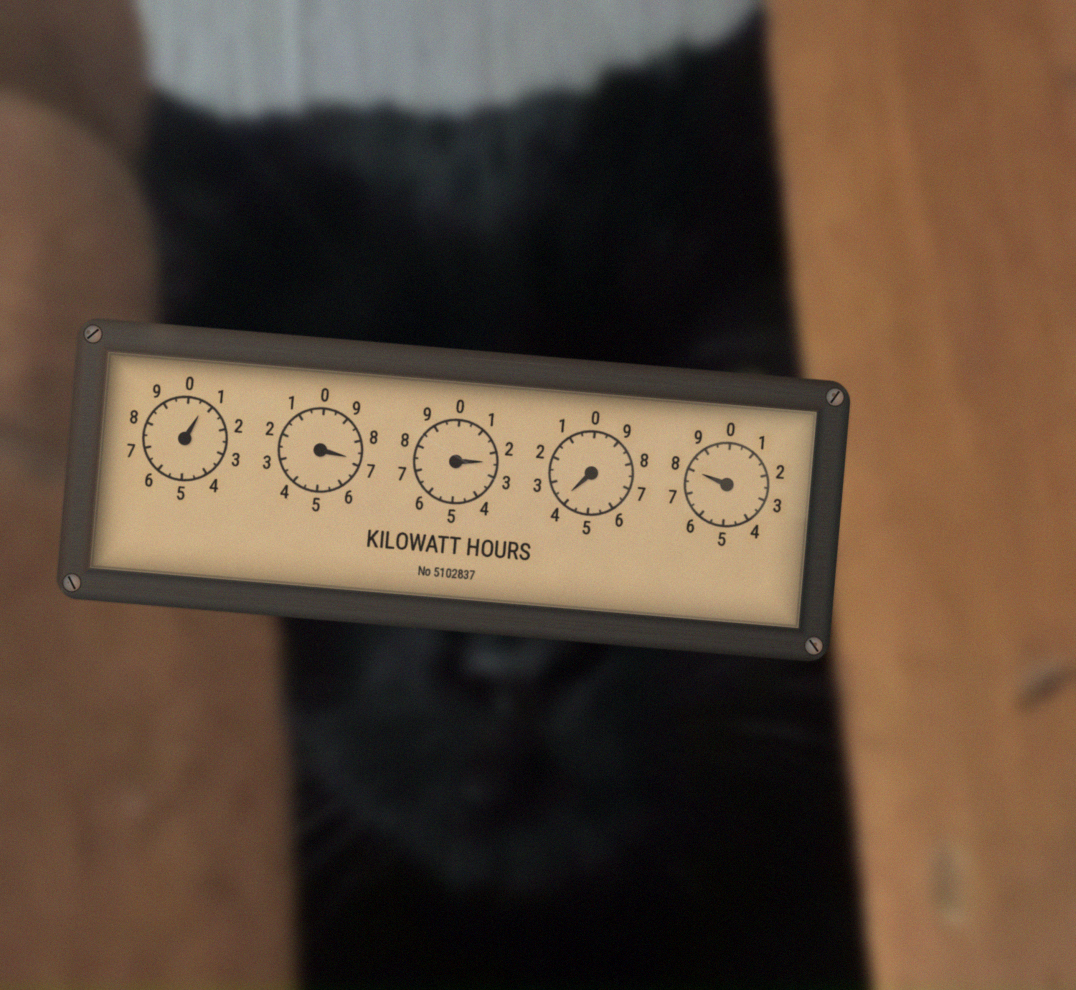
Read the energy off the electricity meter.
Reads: 7238 kWh
